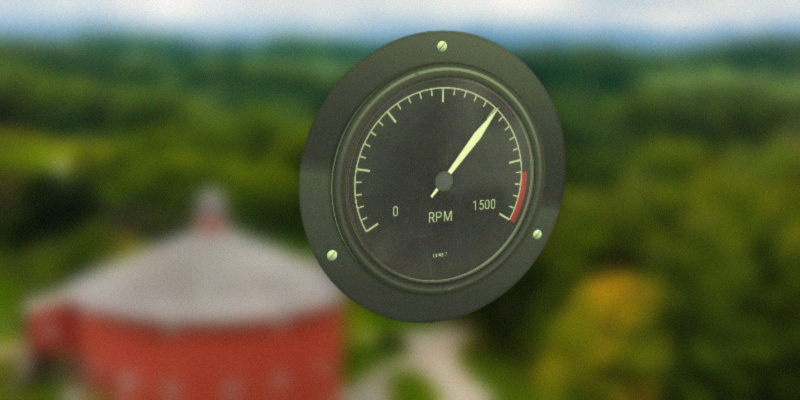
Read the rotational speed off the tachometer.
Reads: 1000 rpm
